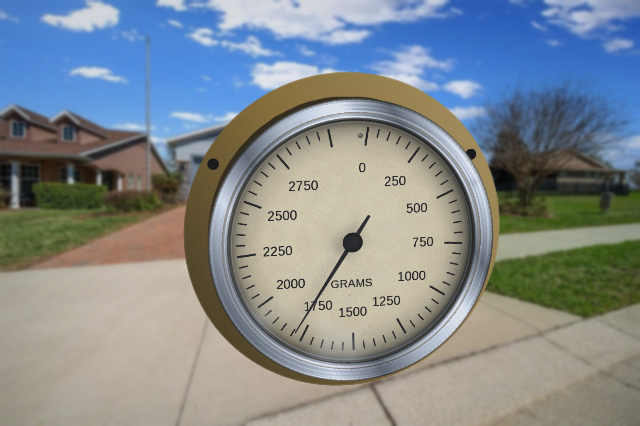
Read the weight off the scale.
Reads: 1800 g
